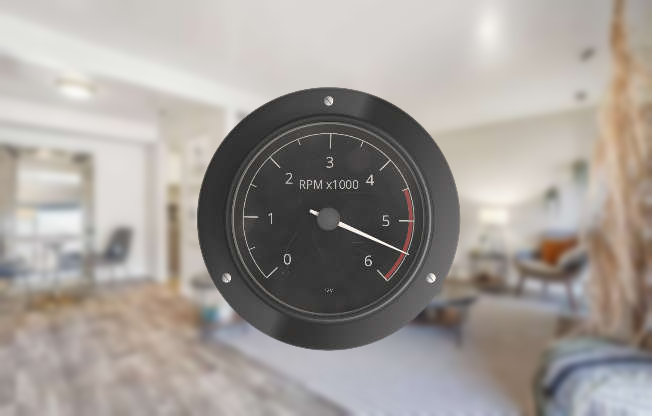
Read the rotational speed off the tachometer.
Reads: 5500 rpm
